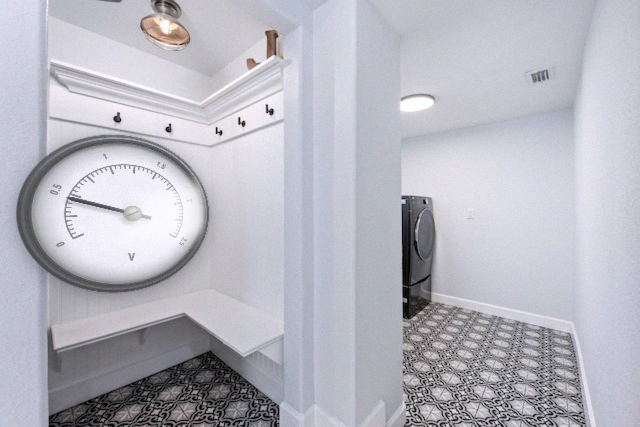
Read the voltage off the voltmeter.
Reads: 0.45 V
